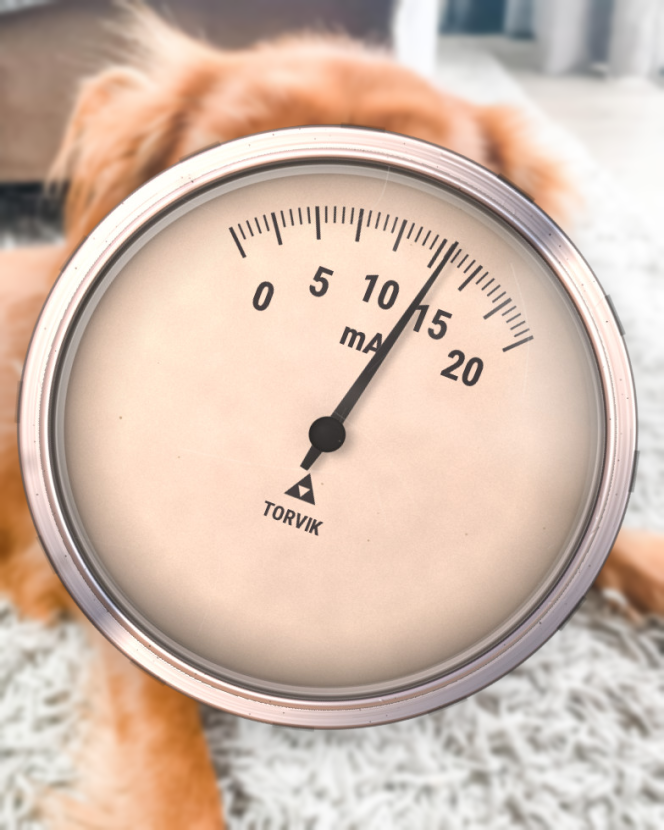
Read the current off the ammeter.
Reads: 13 mA
